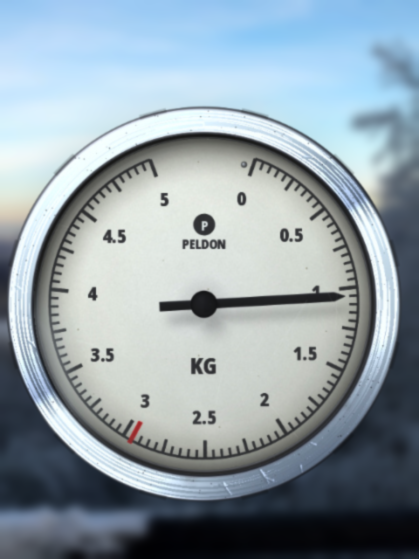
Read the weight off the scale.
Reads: 1.05 kg
